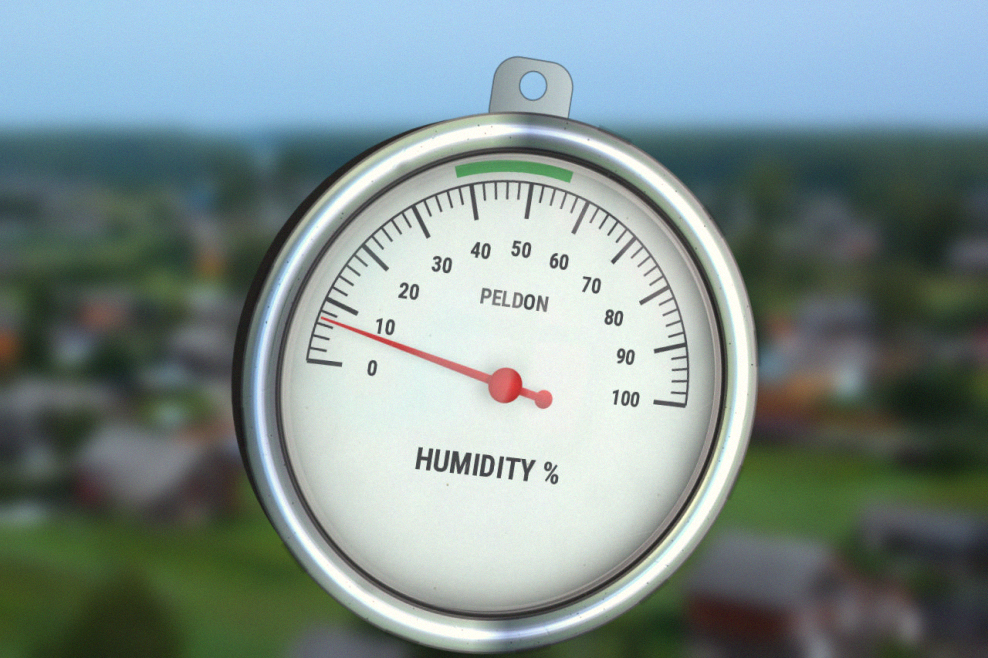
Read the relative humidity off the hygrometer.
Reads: 7 %
